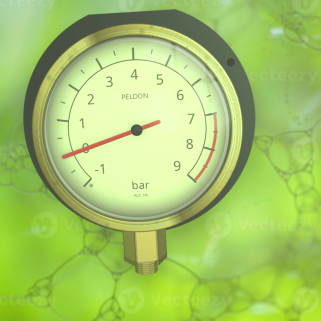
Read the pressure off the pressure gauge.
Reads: 0 bar
